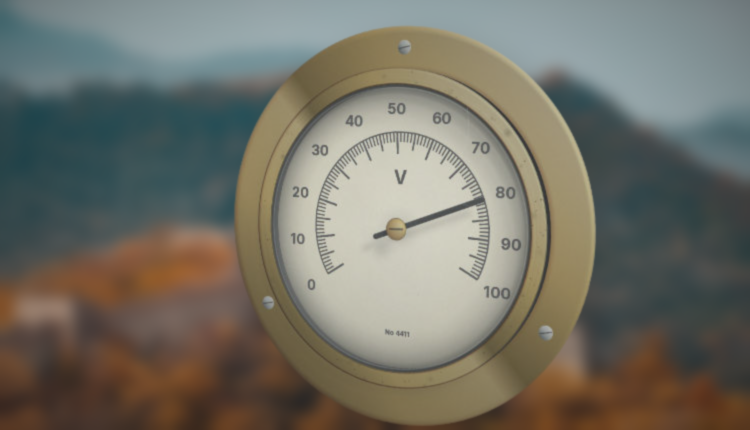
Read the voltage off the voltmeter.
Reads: 80 V
